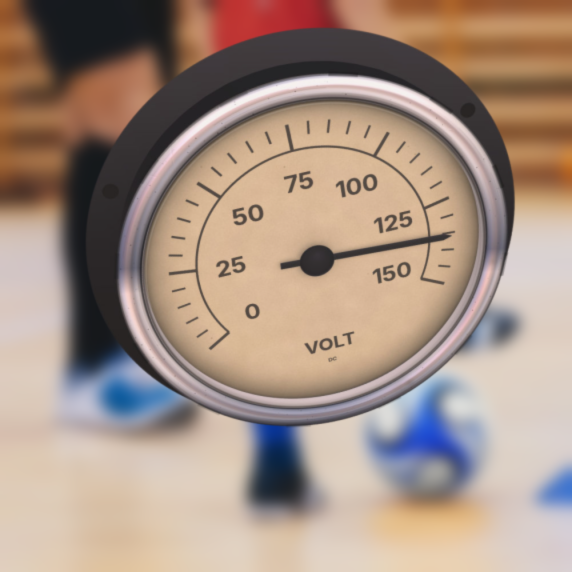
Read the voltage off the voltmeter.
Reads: 135 V
